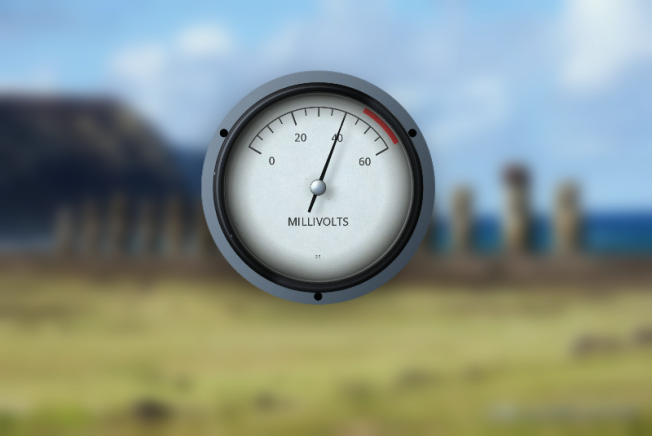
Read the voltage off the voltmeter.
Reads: 40 mV
